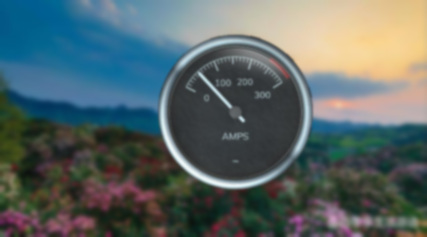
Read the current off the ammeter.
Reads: 50 A
